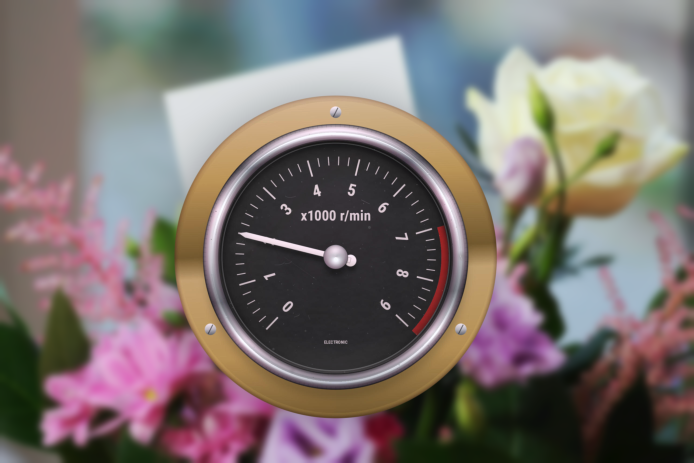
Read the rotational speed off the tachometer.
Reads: 2000 rpm
